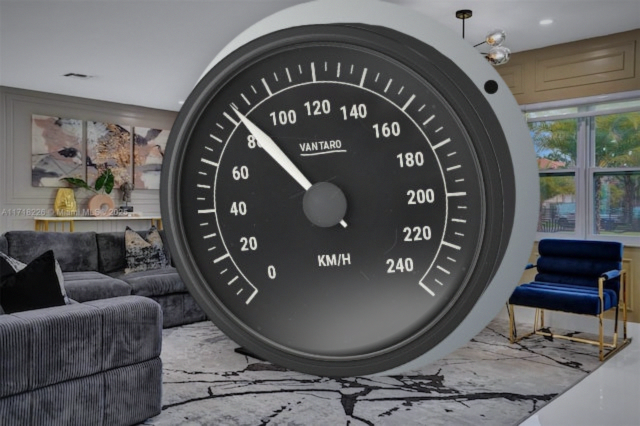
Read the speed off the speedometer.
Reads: 85 km/h
